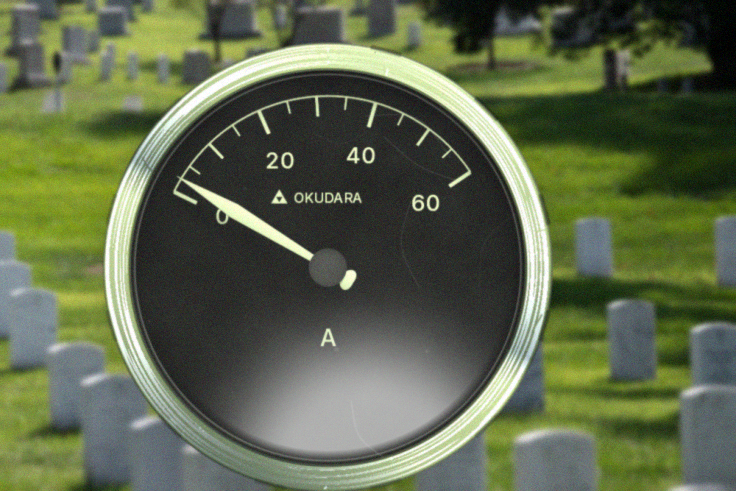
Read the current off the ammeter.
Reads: 2.5 A
